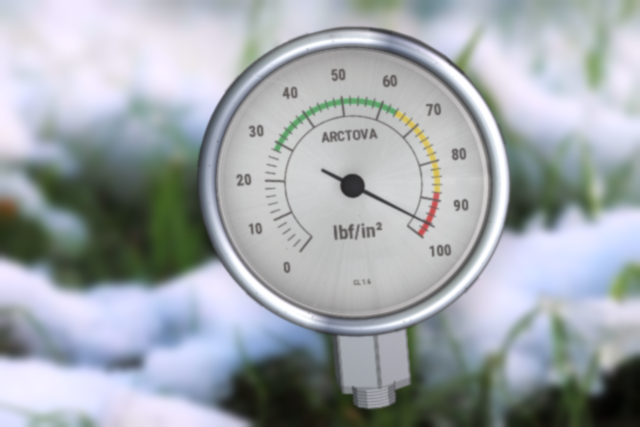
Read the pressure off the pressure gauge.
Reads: 96 psi
